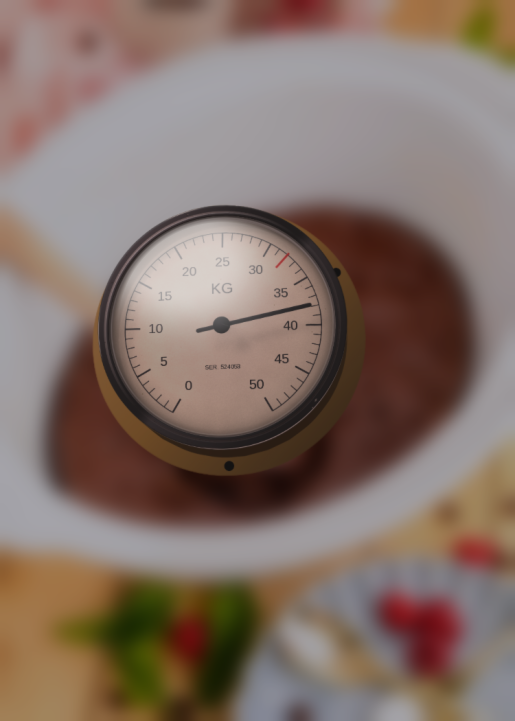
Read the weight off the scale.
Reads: 38 kg
